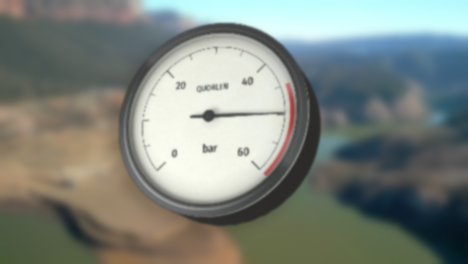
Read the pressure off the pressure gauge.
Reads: 50 bar
